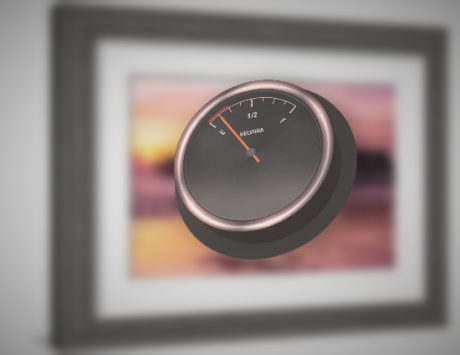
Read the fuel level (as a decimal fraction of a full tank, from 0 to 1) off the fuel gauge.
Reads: 0.125
